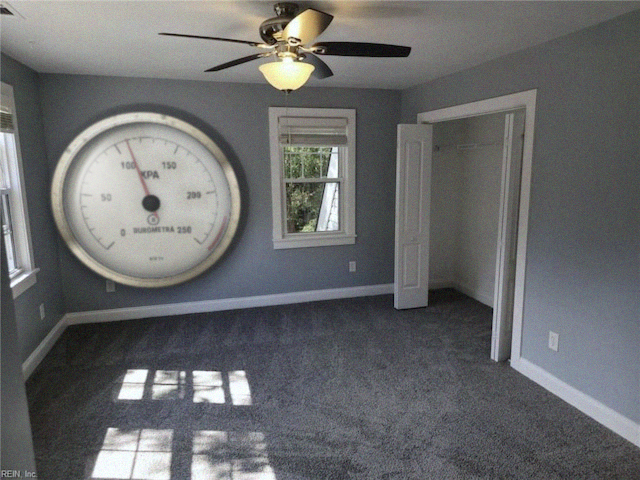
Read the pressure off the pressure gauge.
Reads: 110 kPa
